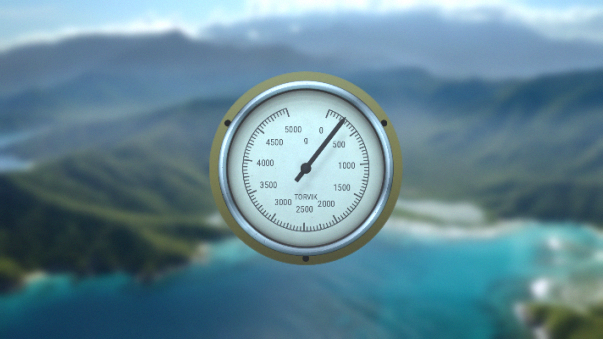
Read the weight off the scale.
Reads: 250 g
